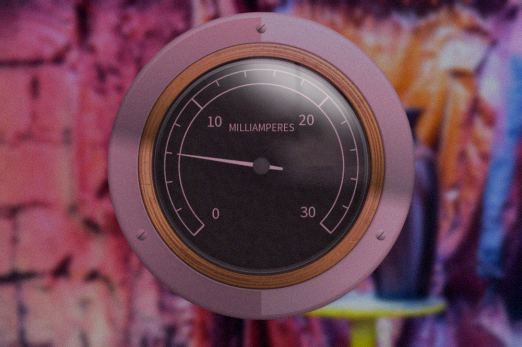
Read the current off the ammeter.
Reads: 6 mA
